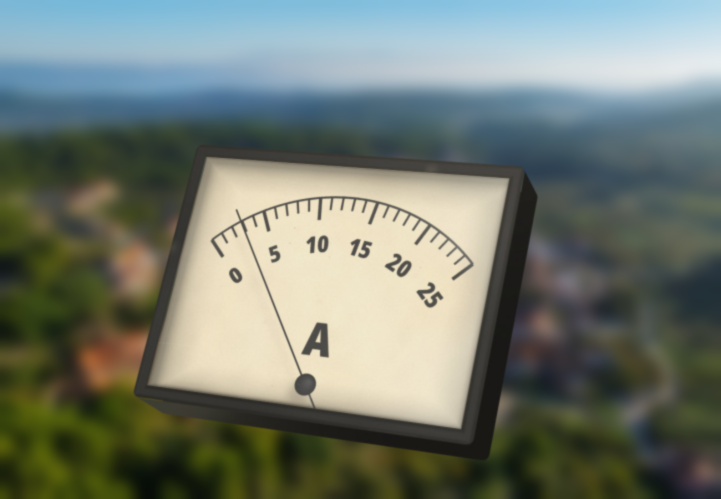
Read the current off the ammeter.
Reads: 3 A
